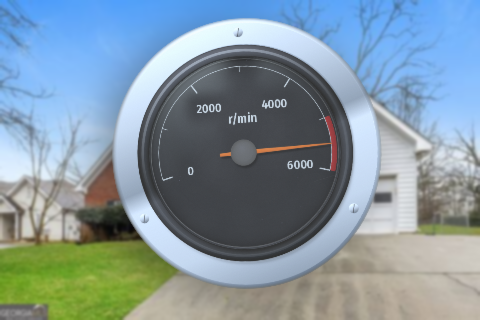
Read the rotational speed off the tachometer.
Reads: 5500 rpm
